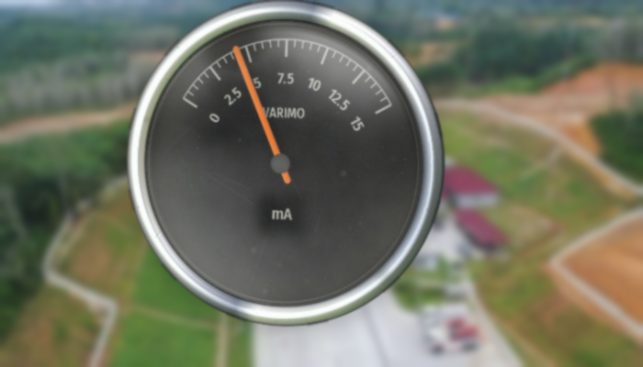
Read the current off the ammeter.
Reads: 4.5 mA
